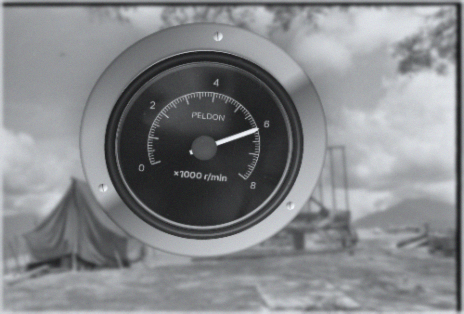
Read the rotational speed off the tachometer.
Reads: 6000 rpm
